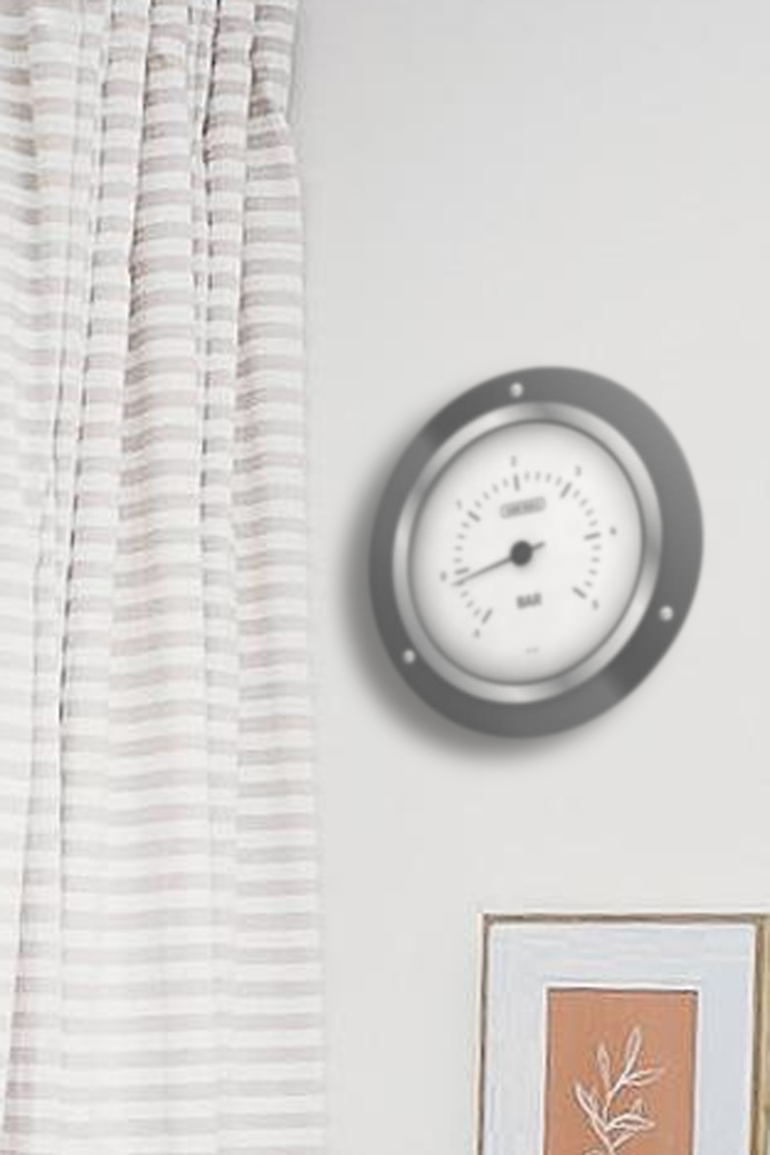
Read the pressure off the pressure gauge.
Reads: -0.2 bar
